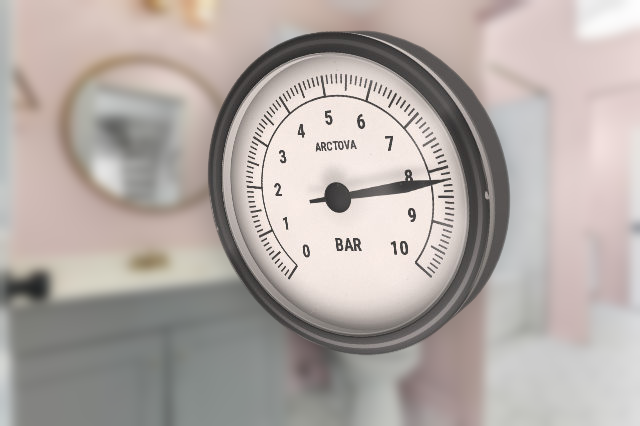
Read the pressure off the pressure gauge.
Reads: 8.2 bar
